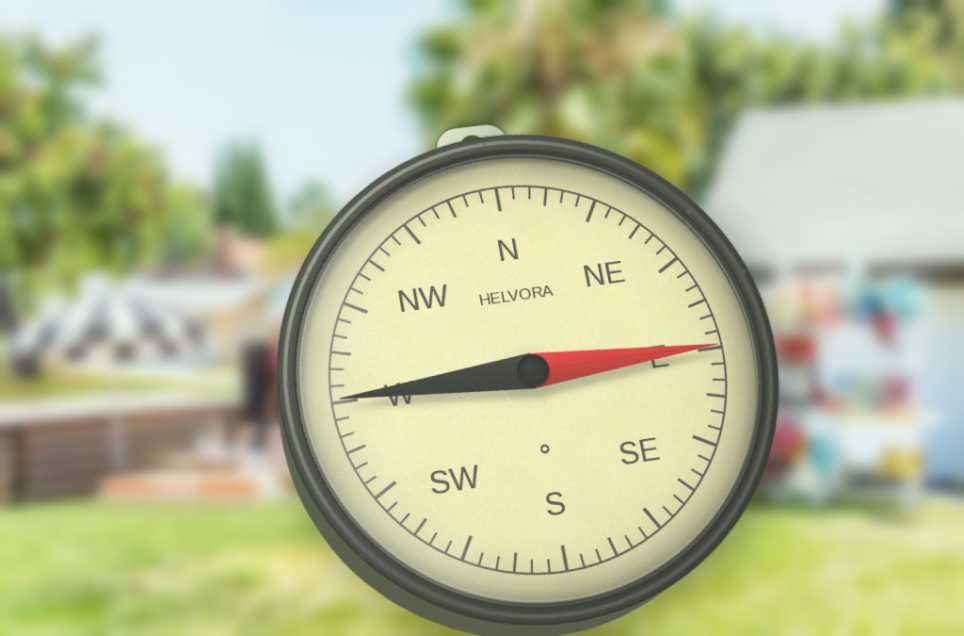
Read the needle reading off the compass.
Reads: 90 °
